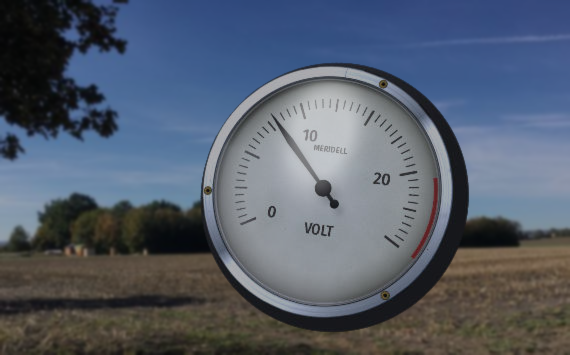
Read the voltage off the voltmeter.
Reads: 8 V
